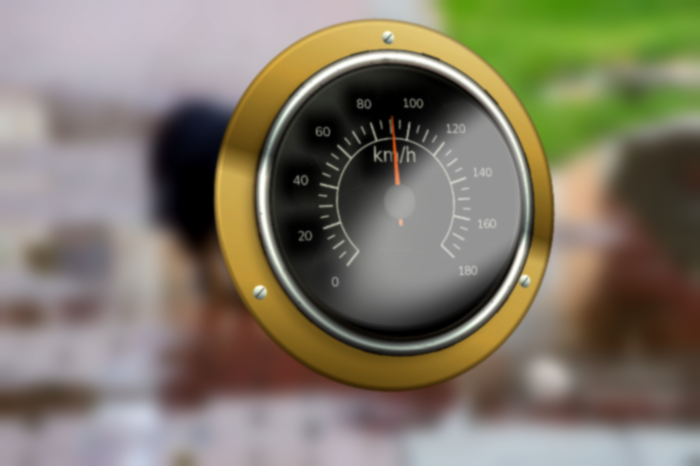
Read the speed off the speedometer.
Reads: 90 km/h
